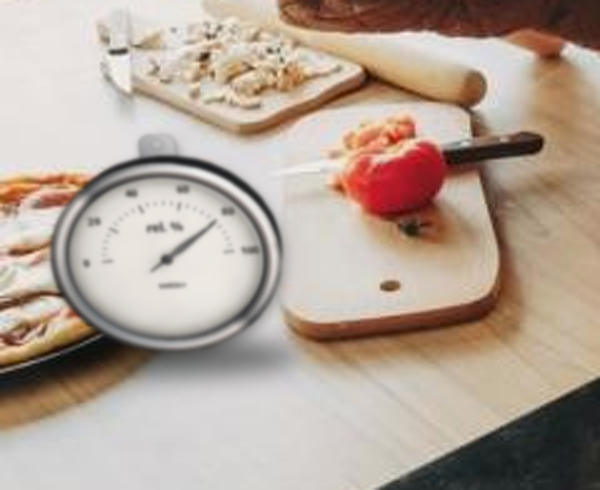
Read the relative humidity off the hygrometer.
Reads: 80 %
